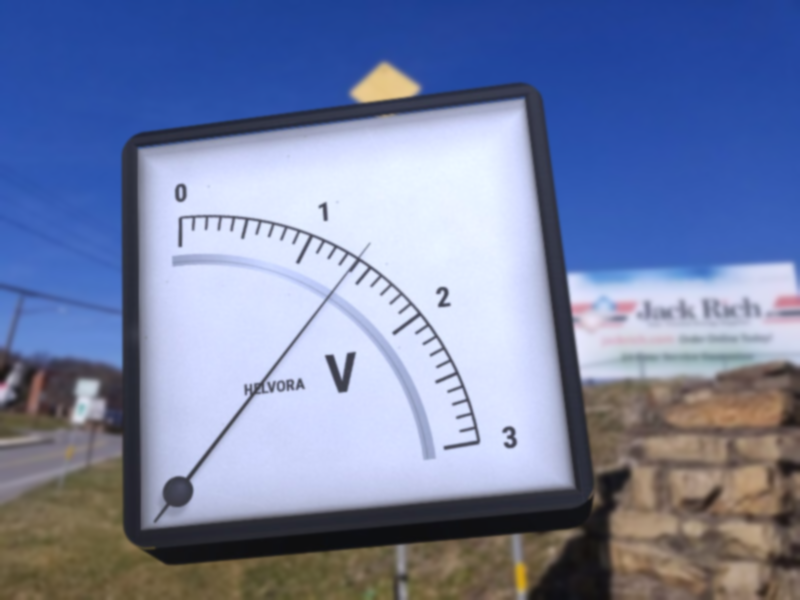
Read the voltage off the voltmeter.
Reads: 1.4 V
